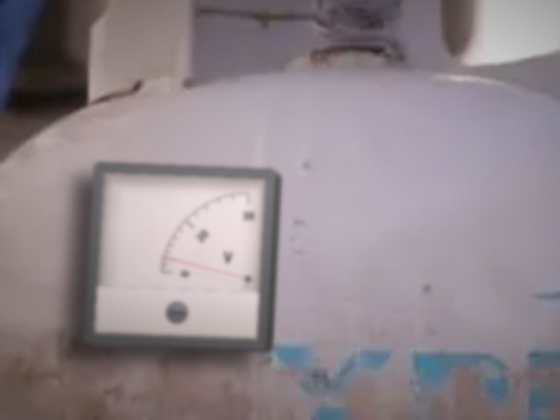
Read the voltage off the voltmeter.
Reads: 10 V
